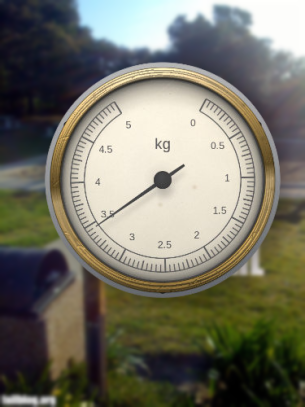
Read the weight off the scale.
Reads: 3.45 kg
